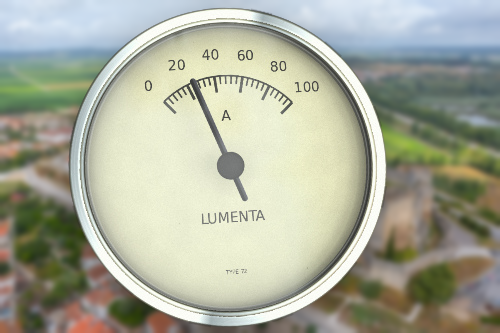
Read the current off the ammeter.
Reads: 24 A
